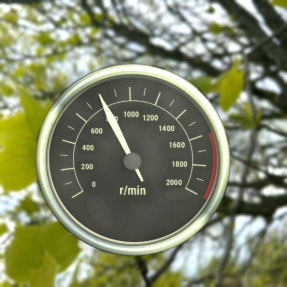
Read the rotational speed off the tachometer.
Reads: 800 rpm
